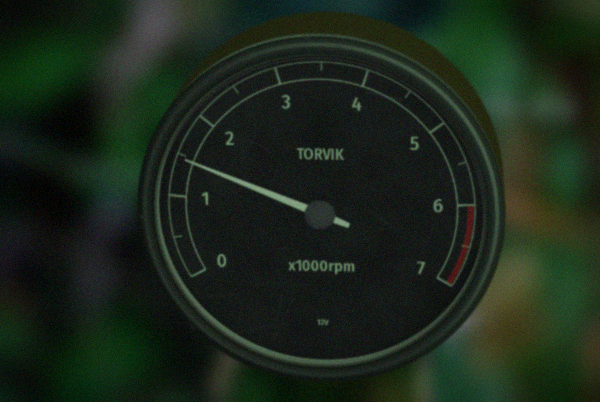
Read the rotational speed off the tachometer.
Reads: 1500 rpm
